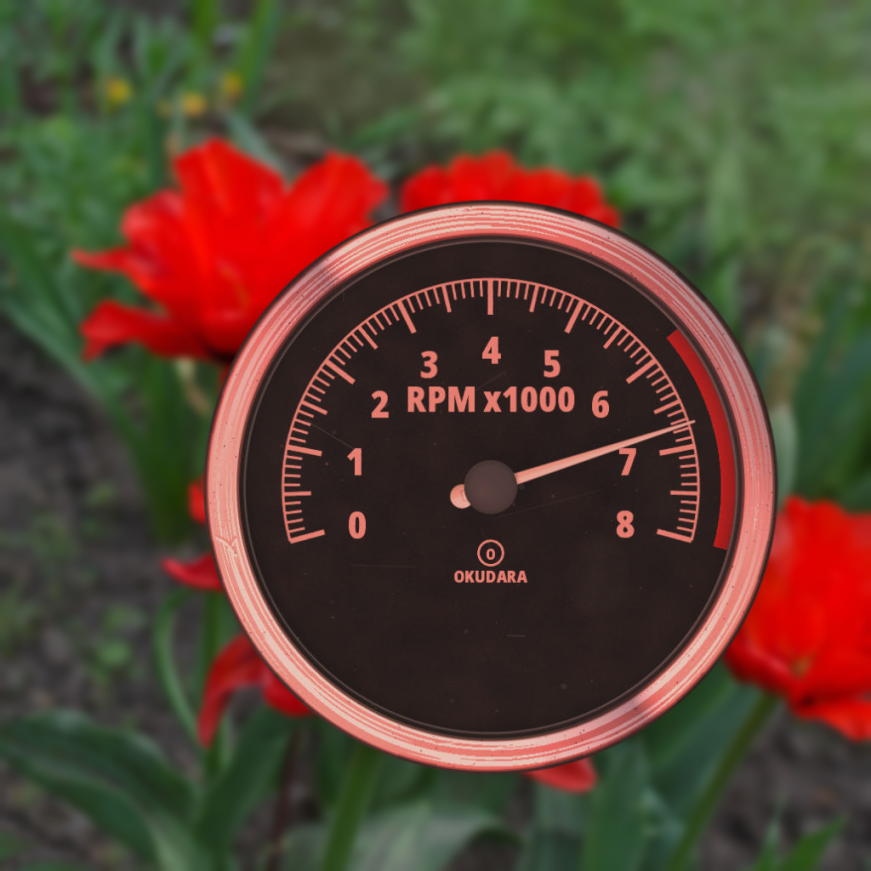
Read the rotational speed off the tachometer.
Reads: 6750 rpm
